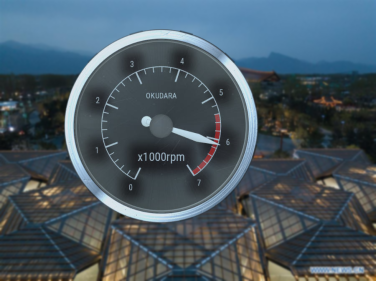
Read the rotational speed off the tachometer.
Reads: 6100 rpm
